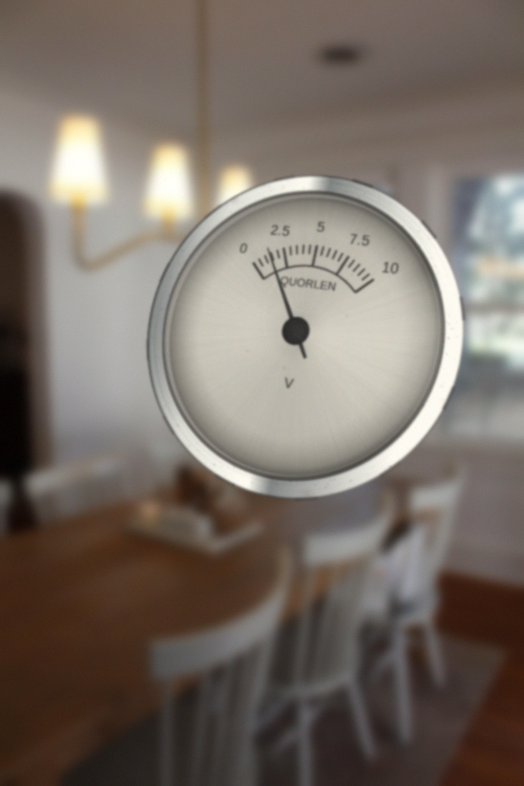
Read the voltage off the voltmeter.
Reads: 1.5 V
